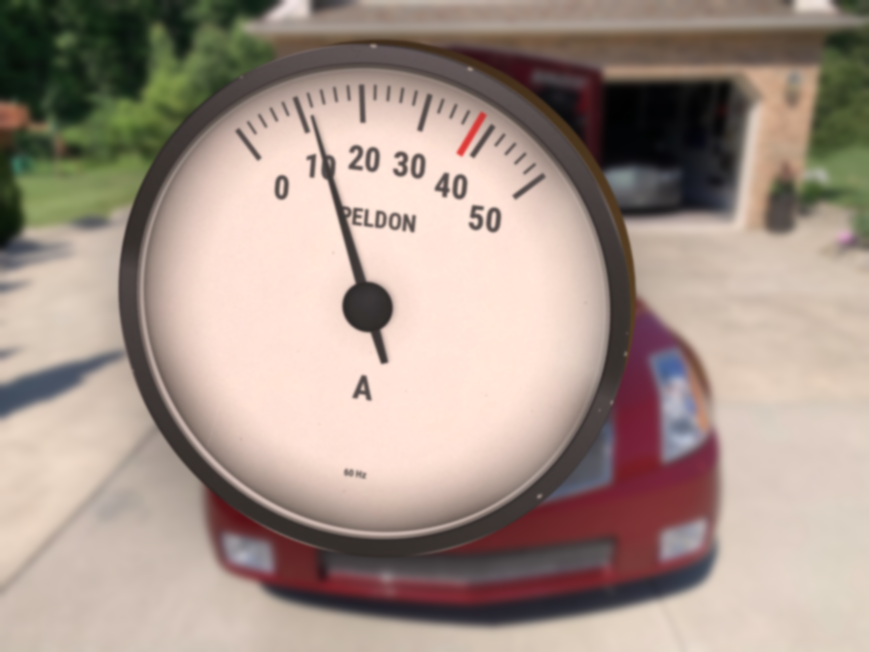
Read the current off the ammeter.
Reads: 12 A
